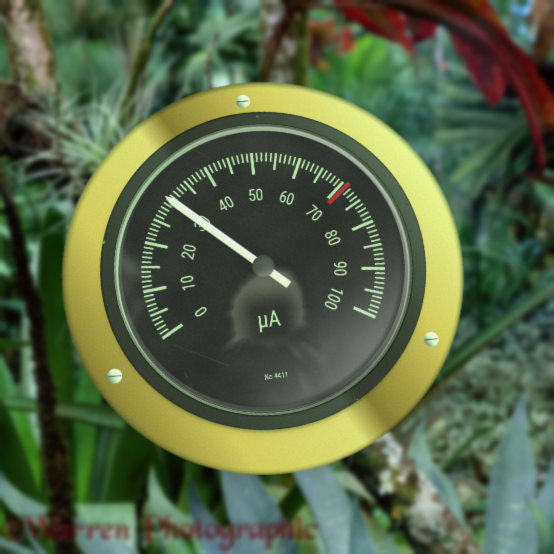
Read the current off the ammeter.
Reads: 30 µA
